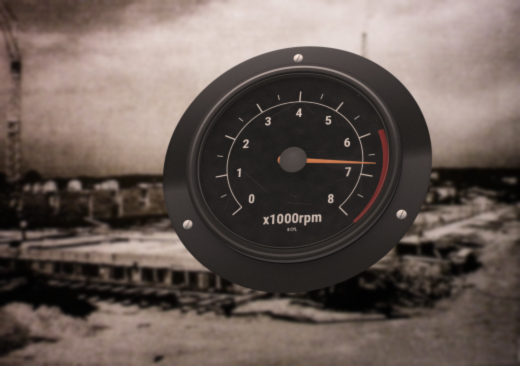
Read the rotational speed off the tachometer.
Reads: 6750 rpm
